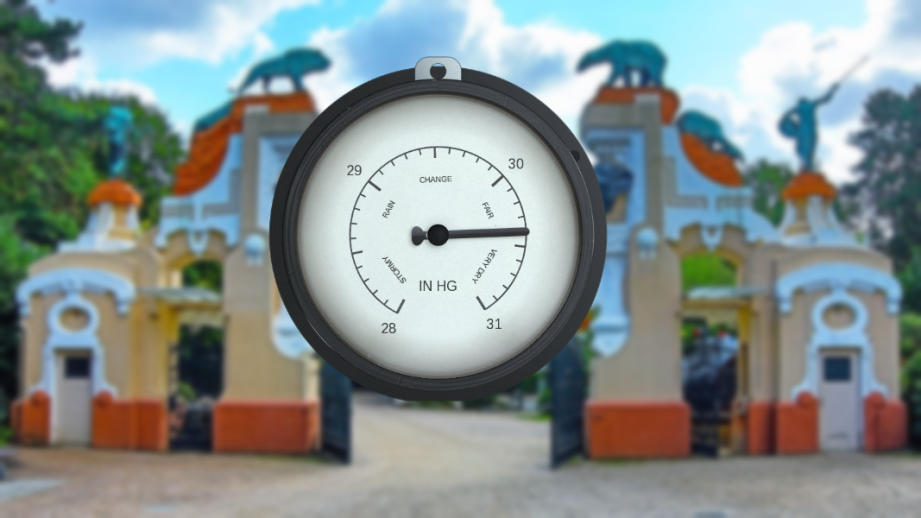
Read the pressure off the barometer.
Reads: 30.4 inHg
